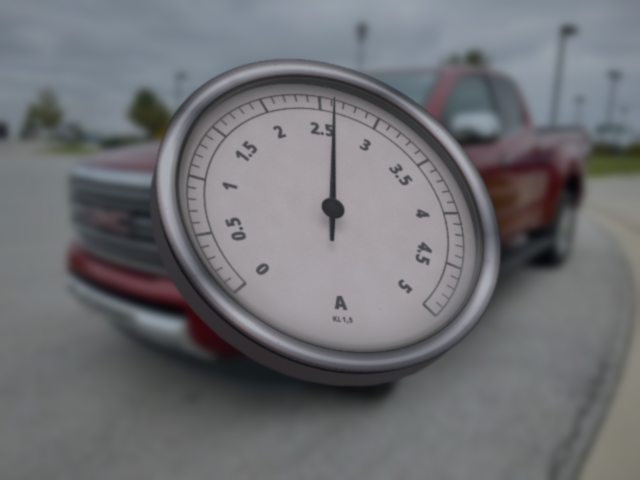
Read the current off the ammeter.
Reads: 2.6 A
